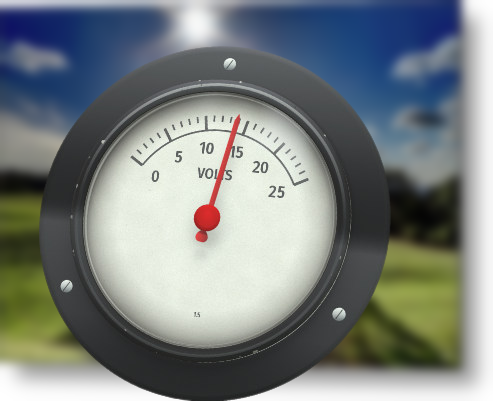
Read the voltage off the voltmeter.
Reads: 14 V
